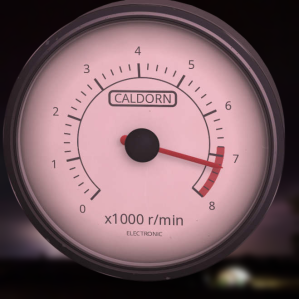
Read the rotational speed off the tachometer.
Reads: 7200 rpm
